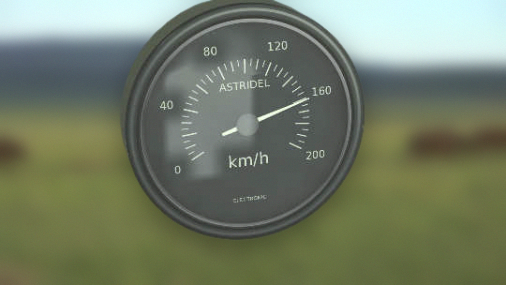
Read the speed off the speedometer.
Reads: 160 km/h
